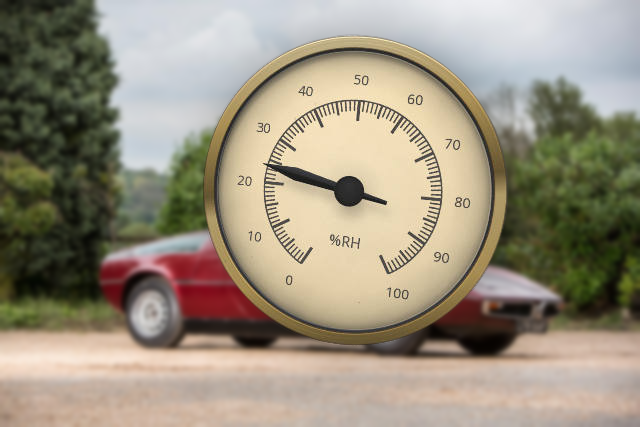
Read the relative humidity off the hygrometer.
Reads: 24 %
